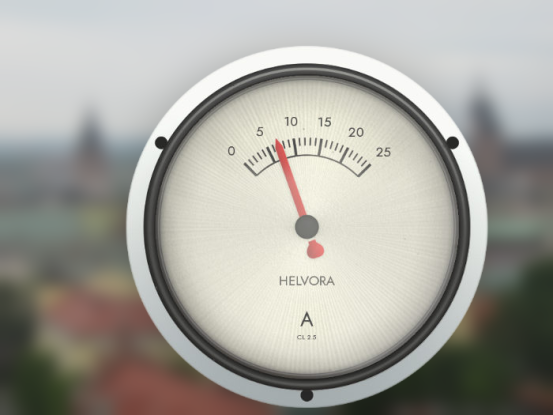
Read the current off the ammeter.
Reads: 7 A
